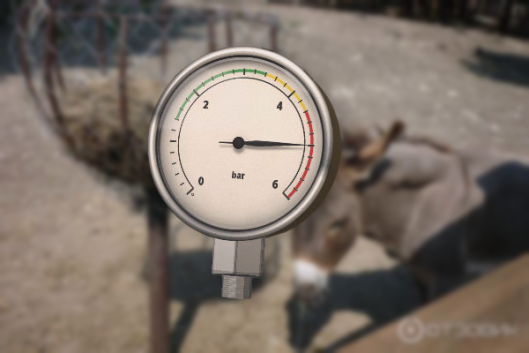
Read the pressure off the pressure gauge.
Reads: 5 bar
